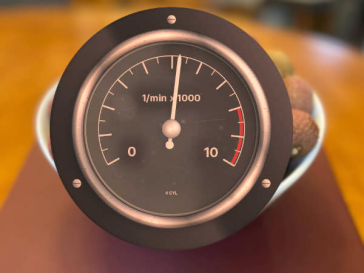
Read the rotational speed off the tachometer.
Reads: 5250 rpm
